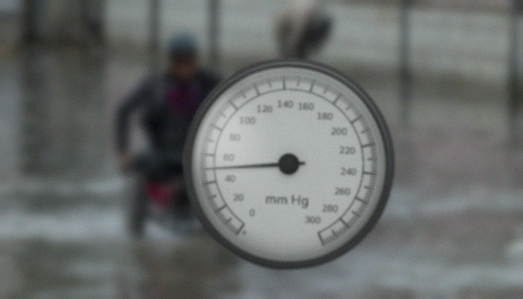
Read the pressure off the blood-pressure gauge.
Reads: 50 mmHg
